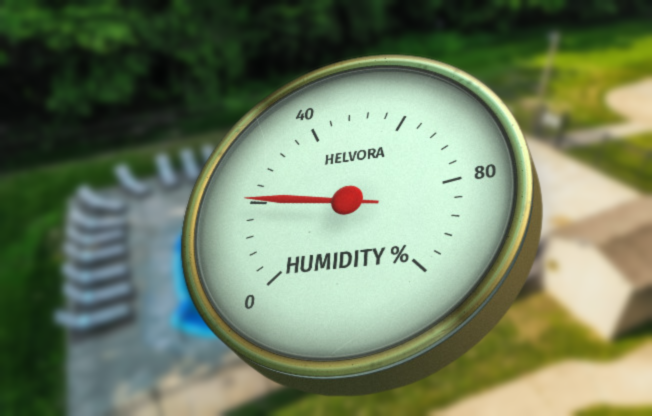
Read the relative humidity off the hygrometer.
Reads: 20 %
